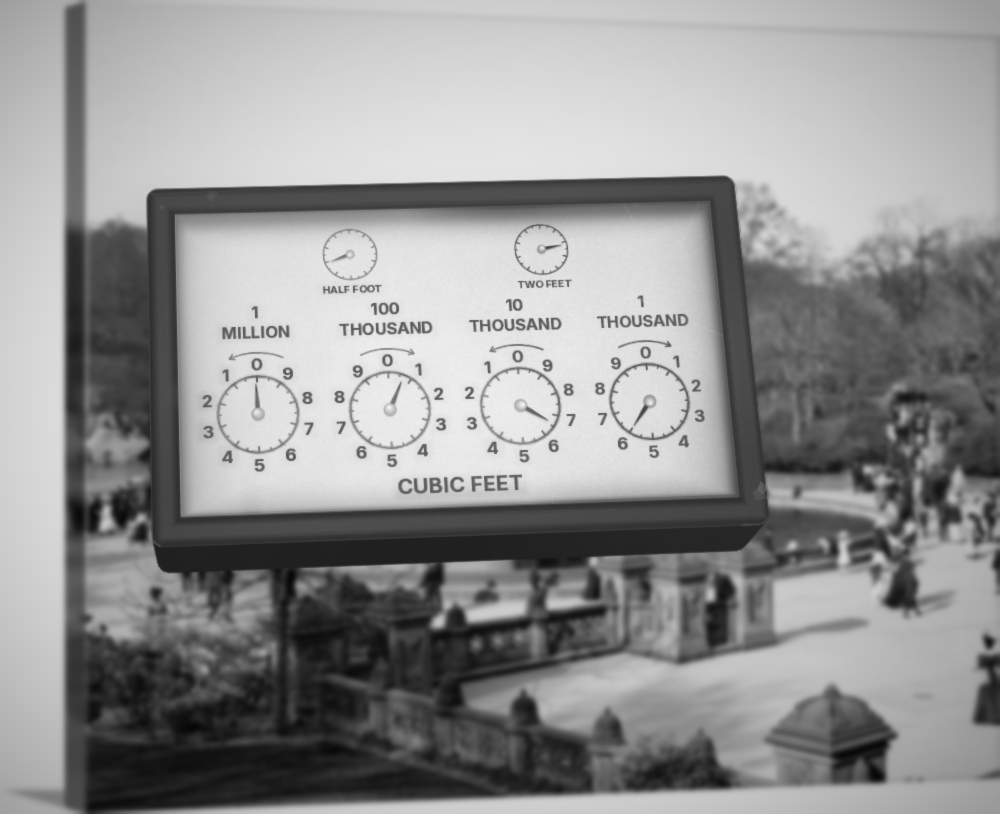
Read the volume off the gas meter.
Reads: 6600 ft³
